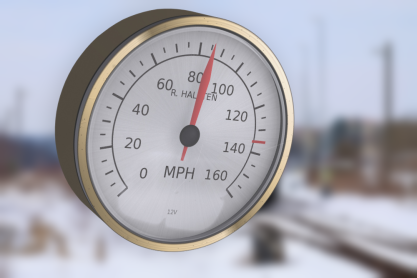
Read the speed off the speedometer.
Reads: 85 mph
